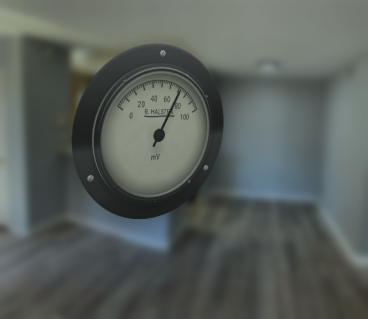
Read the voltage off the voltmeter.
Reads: 70 mV
